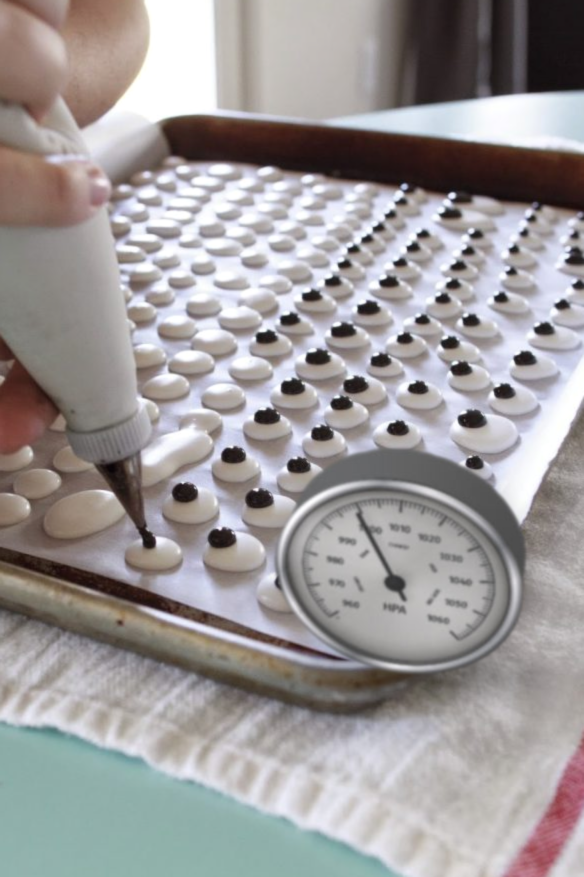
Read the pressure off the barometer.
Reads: 1000 hPa
